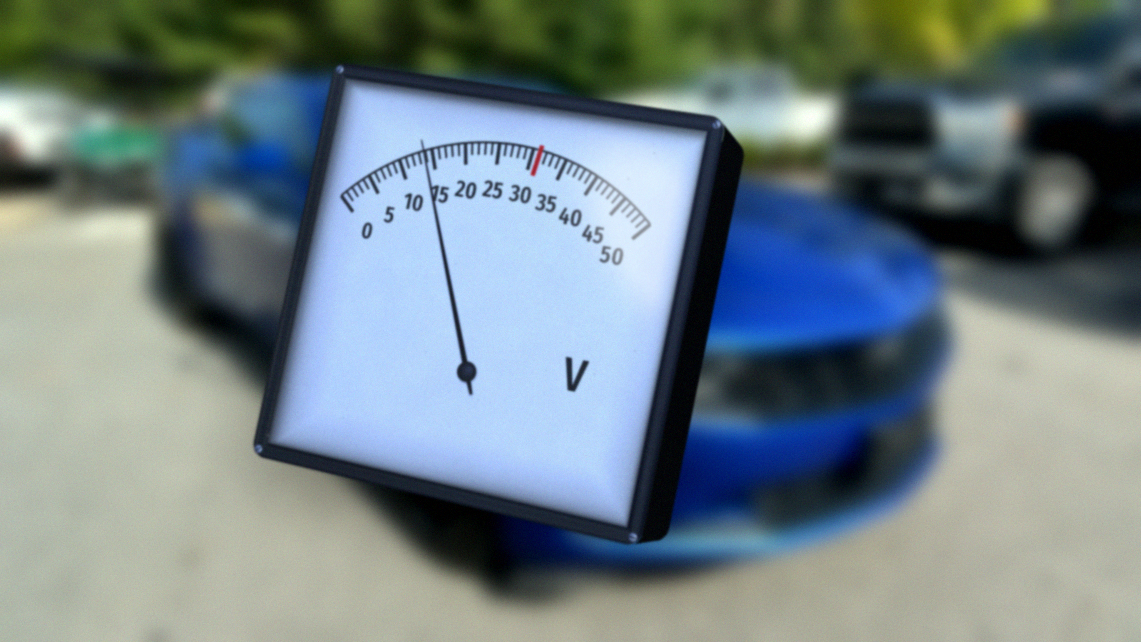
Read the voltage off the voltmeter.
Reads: 14 V
